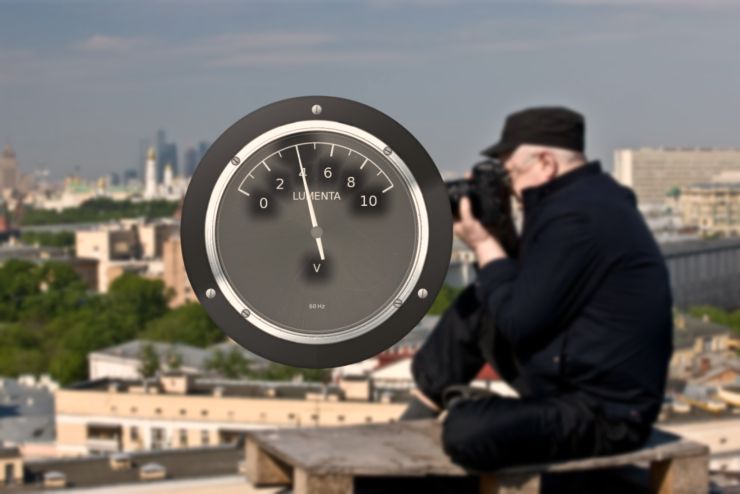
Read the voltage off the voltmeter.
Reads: 4 V
